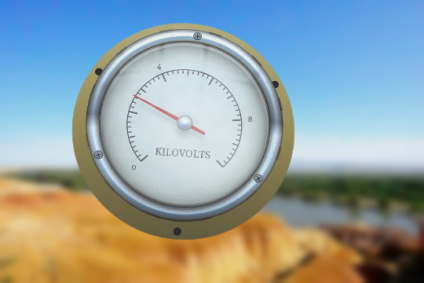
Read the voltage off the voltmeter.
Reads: 2.6 kV
